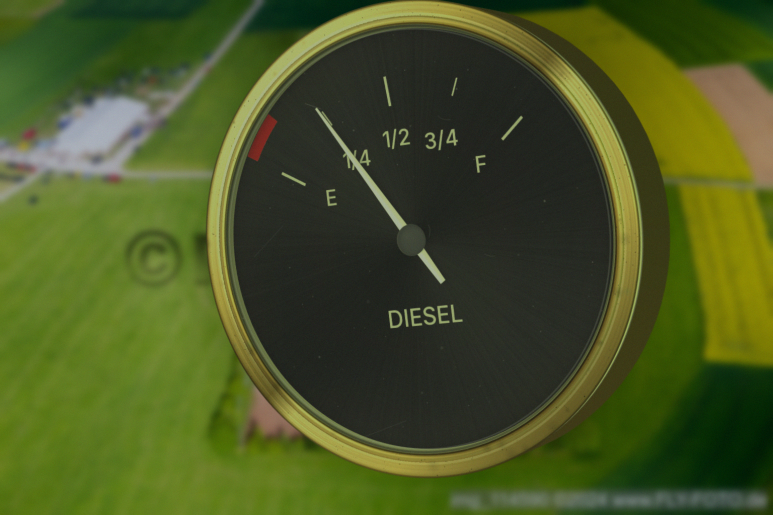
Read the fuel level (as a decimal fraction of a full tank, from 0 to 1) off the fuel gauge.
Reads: 0.25
